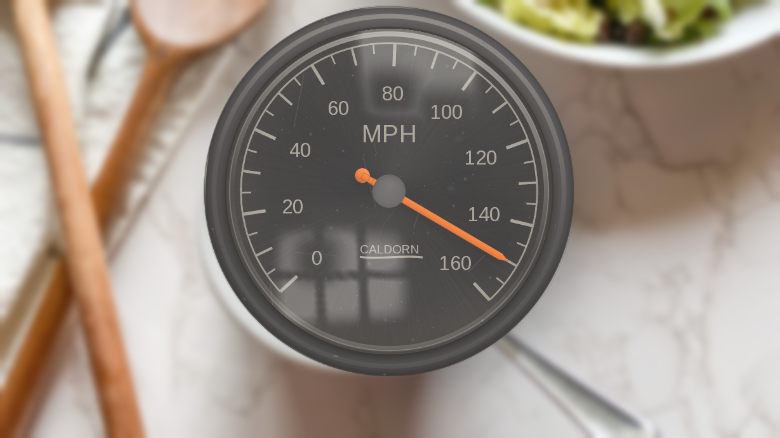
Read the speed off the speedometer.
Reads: 150 mph
